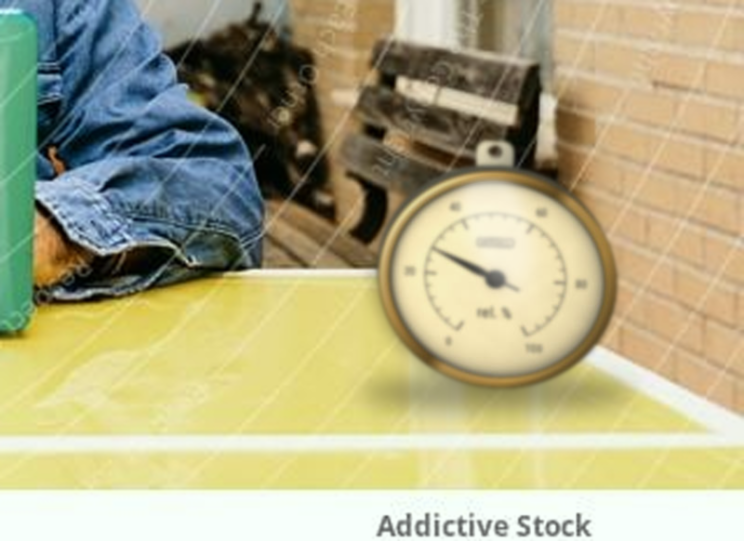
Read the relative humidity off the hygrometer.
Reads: 28 %
